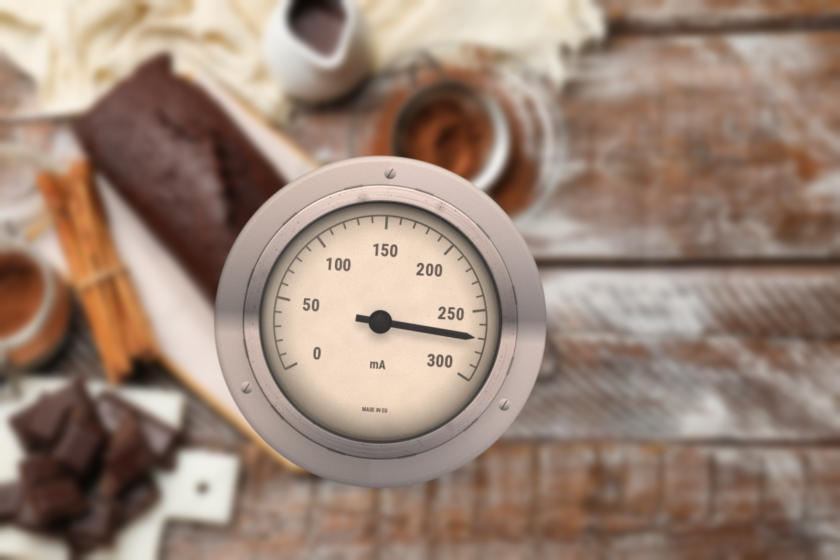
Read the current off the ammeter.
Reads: 270 mA
